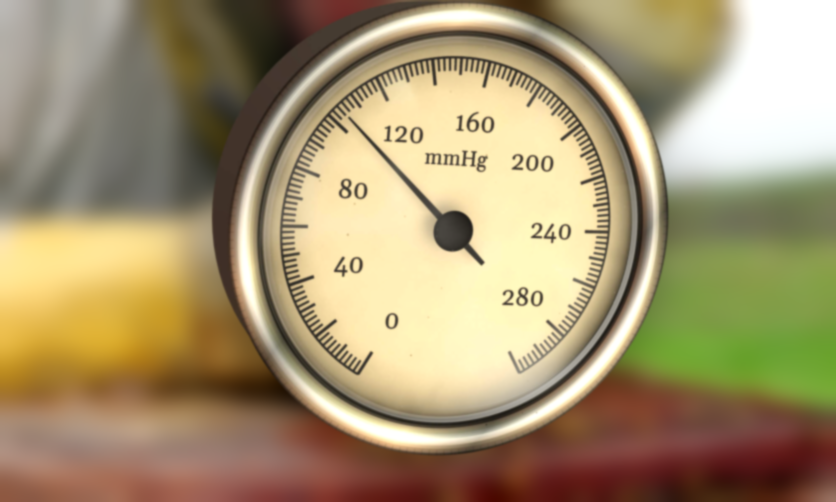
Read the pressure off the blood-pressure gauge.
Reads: 104 mmHg
